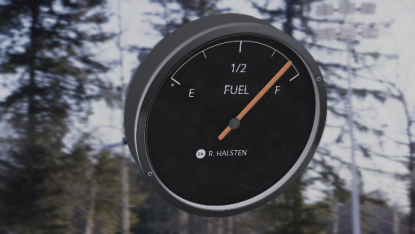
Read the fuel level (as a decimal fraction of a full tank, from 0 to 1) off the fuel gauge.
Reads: 0.875
